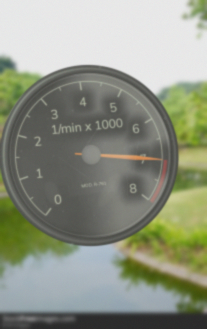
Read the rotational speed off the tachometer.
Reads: 7000 rpm
